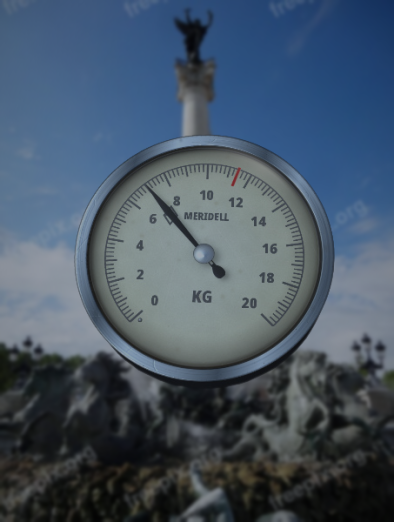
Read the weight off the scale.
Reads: 7 kg
